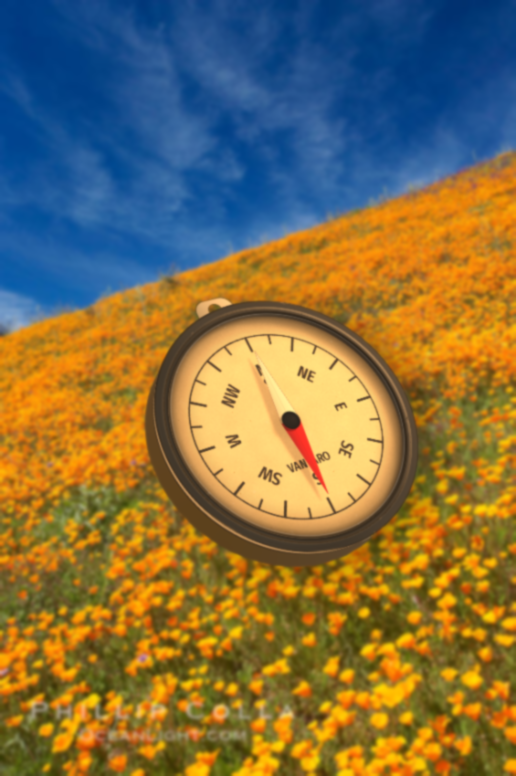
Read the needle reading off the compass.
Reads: 180 °
